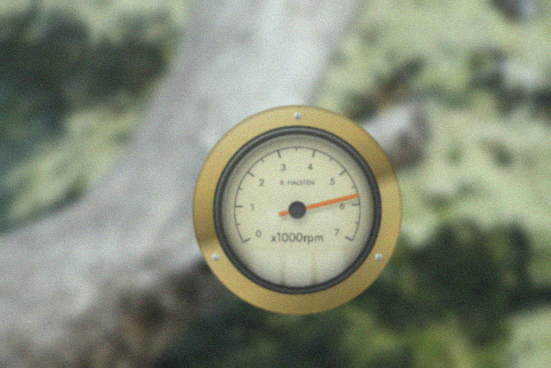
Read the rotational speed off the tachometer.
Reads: 5750 rpm
